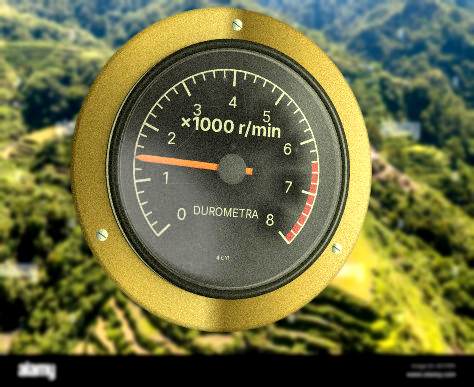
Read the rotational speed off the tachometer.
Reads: 1400 rpm
